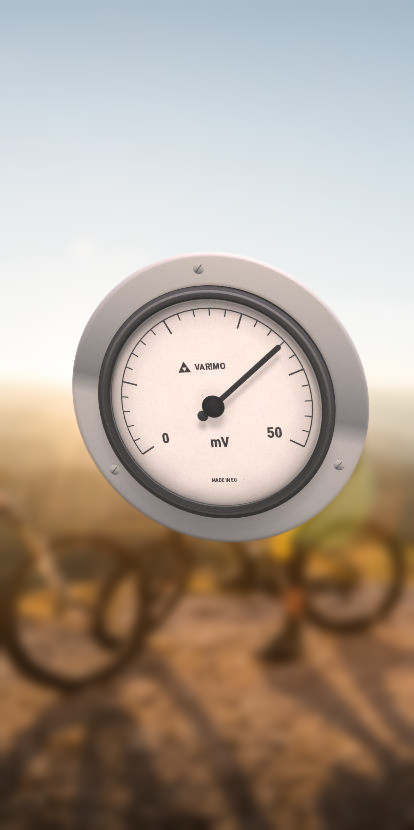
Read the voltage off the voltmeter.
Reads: 36 mV
